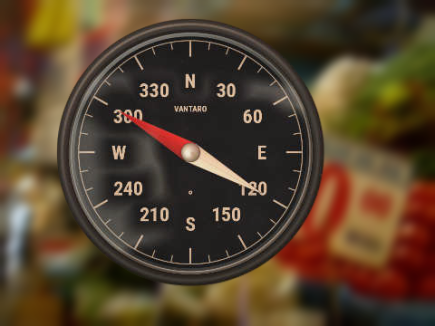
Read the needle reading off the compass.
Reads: 300 °
